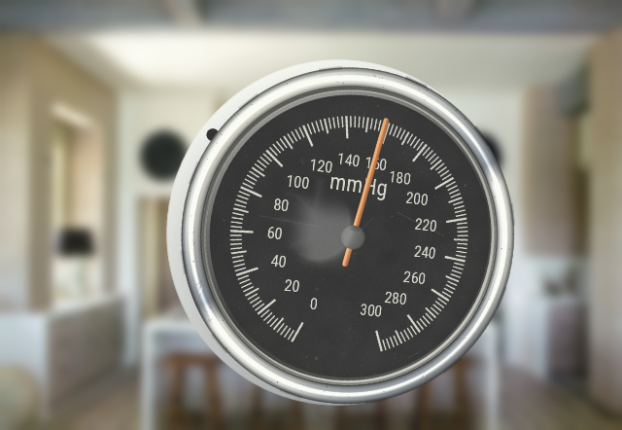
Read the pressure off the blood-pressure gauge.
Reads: 158 mmHg
